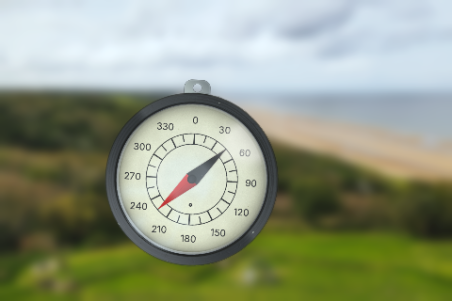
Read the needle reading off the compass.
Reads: 225 °
